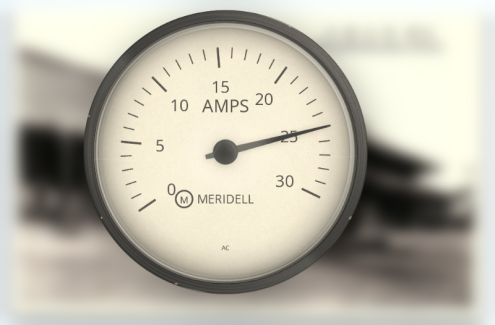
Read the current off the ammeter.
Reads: 25 A
